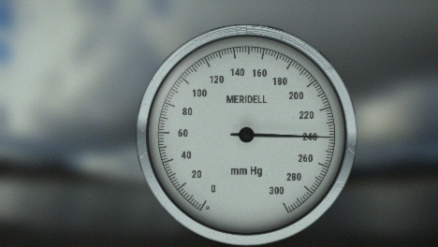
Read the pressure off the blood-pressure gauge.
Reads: 240 mmHg
